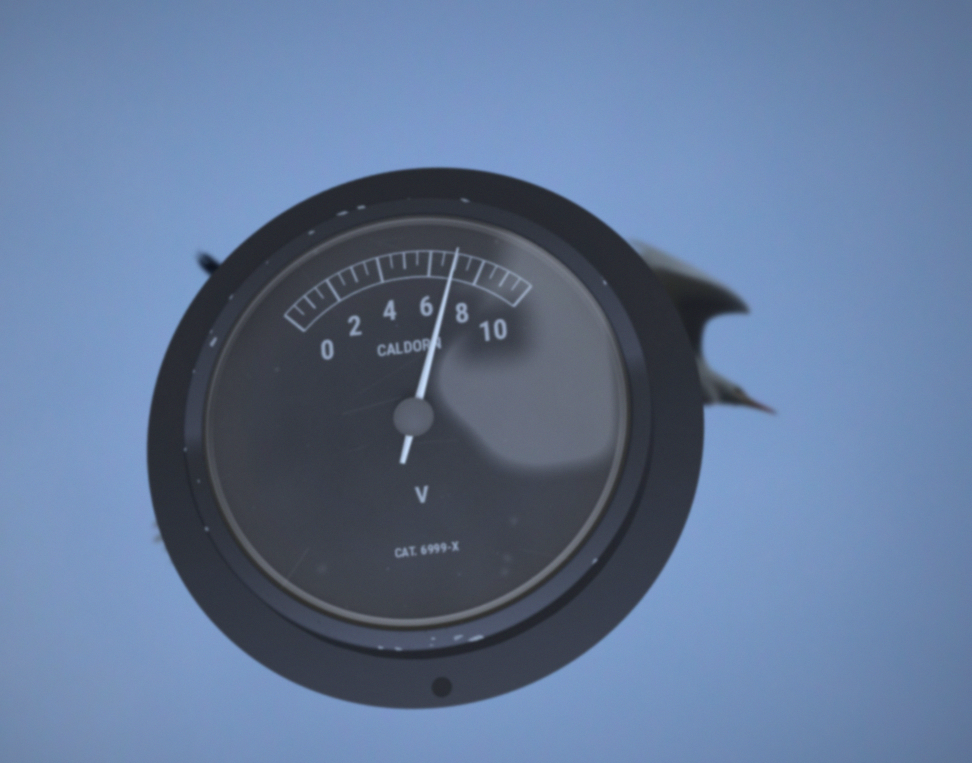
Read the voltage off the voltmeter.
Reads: 7 V
